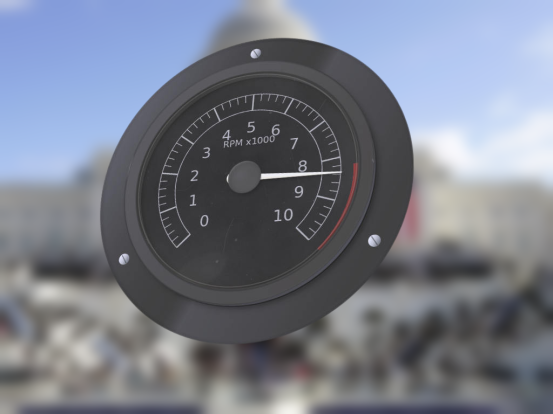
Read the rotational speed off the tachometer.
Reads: 8400 rpm
